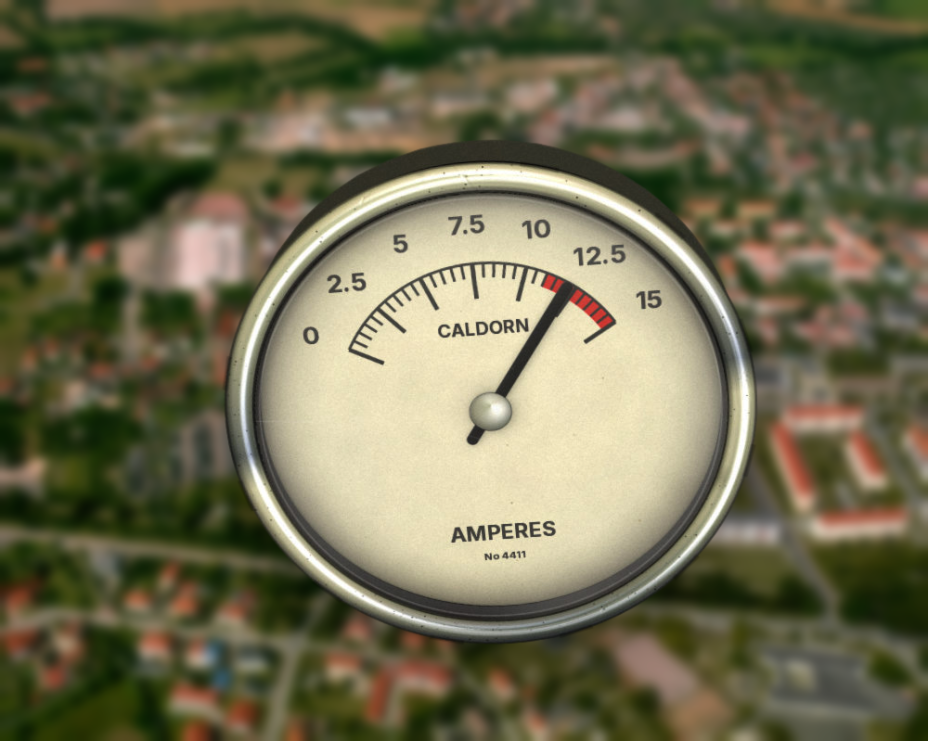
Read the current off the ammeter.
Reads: 12 A
